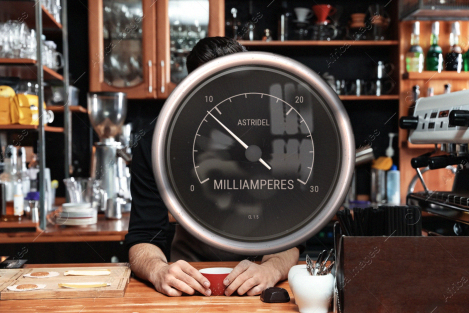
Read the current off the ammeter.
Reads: 9 mA
